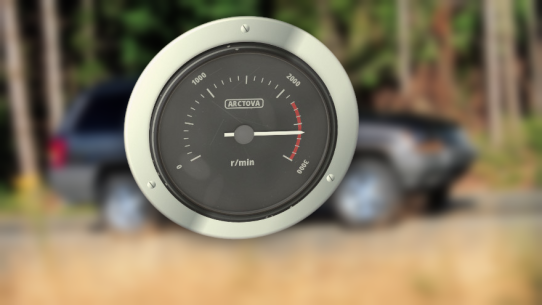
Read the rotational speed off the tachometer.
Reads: 2600 rpm
